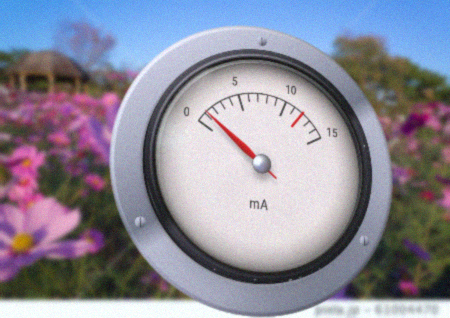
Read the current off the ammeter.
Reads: 1 mA
